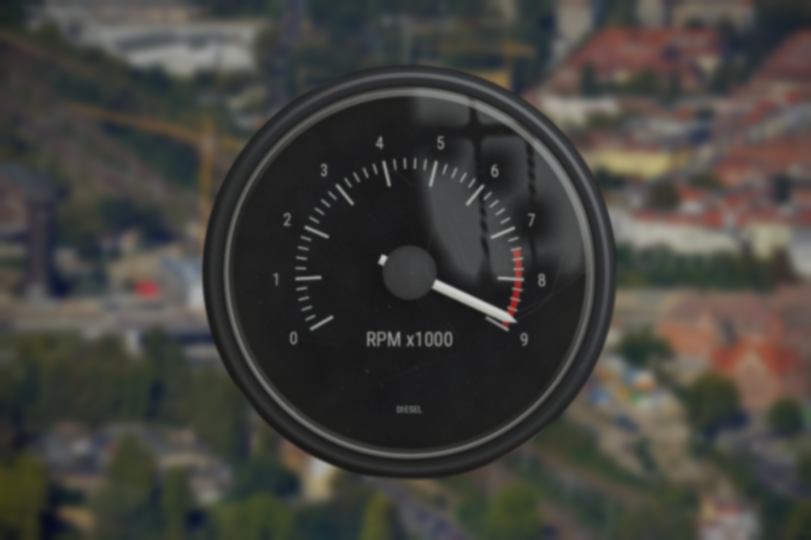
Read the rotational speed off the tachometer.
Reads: 8800 rpm
